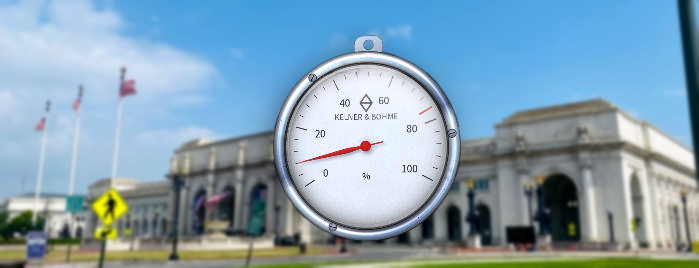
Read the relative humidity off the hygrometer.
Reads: 8 %
